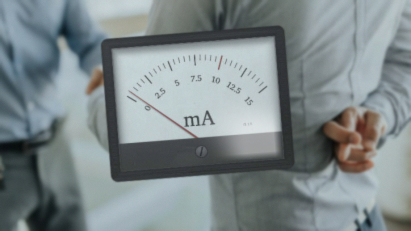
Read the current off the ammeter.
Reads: 0.5 mA
